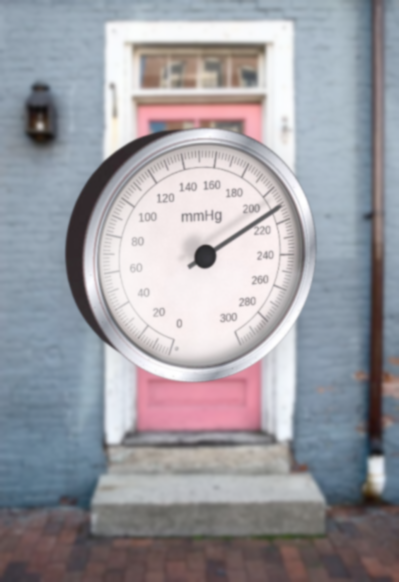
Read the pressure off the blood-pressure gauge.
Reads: 210 mmHg
